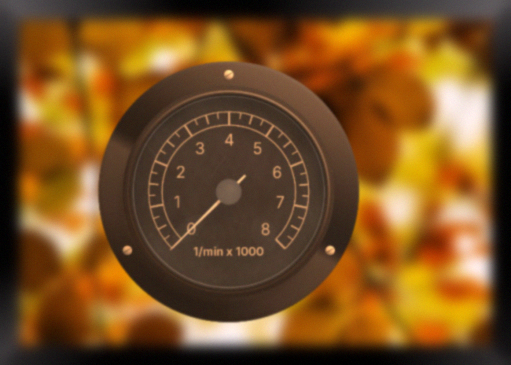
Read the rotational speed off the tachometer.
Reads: 0 rpm
